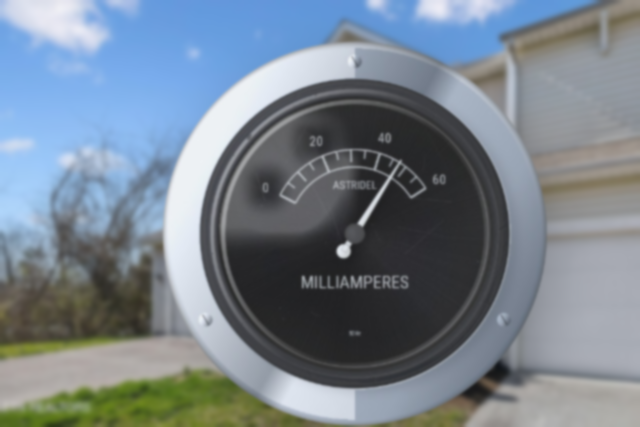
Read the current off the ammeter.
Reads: 47.5 mA
